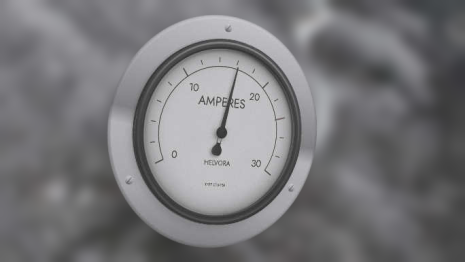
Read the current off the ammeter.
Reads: 16 A
